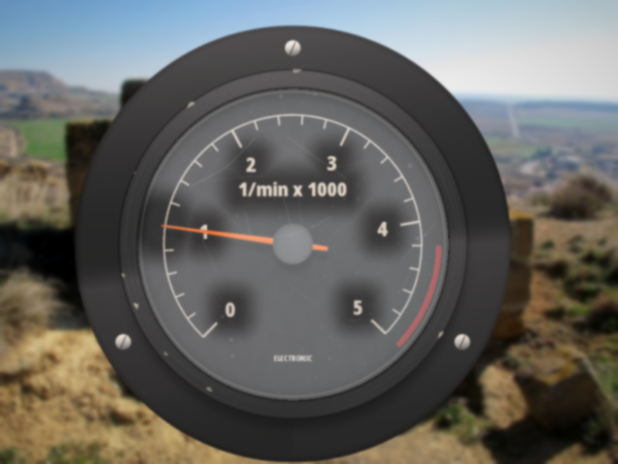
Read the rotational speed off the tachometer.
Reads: 1000 rpm
